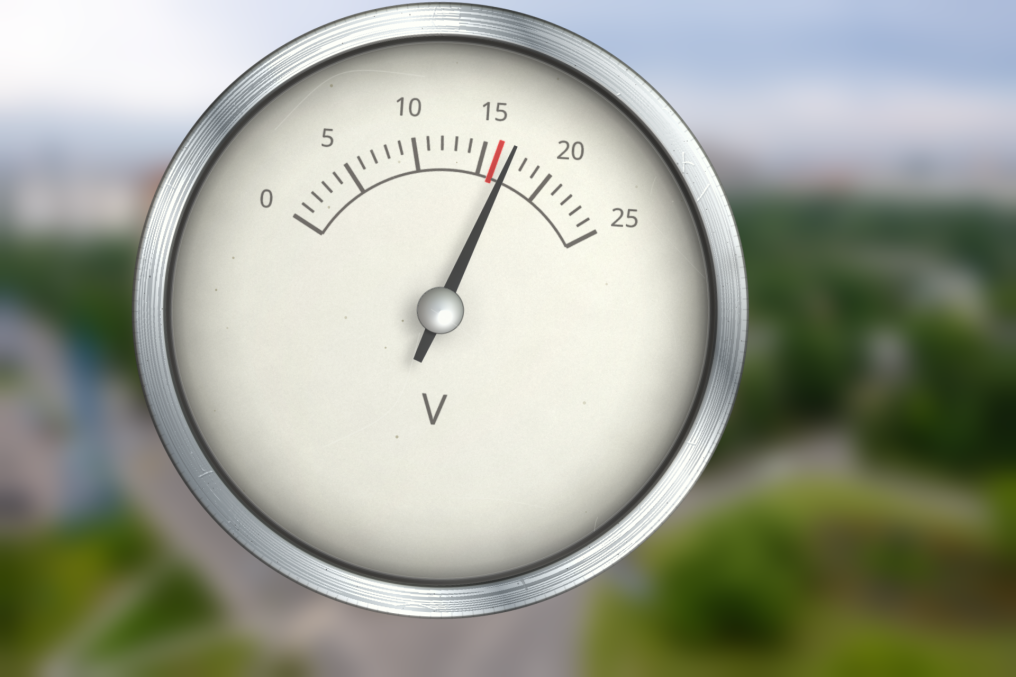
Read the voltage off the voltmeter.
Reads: 17 V
